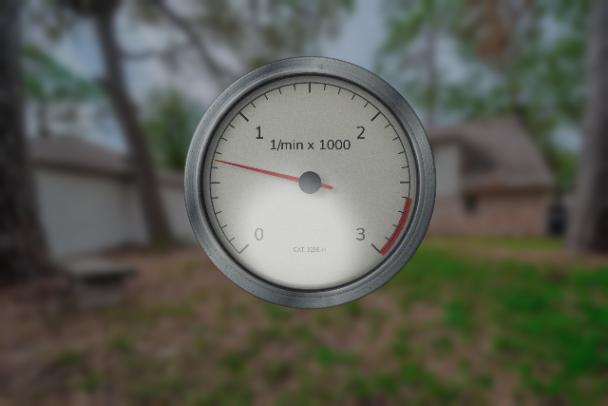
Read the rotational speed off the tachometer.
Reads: 650 rpm
